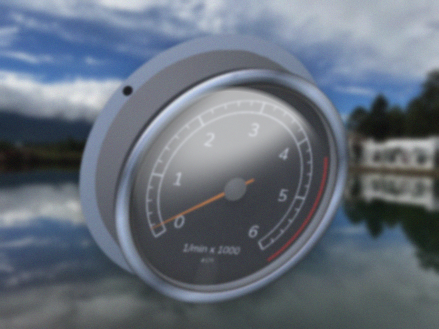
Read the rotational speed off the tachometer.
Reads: 200 rpm
